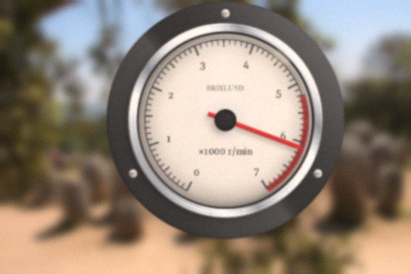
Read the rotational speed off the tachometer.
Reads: 6100 rpm
